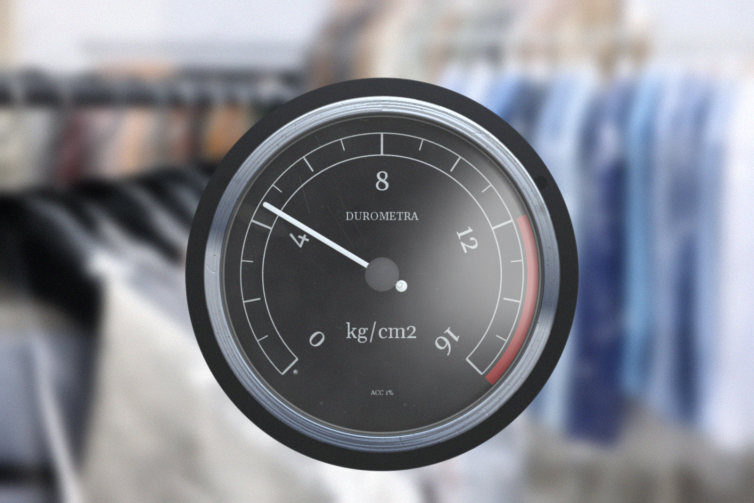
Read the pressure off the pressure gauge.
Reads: 4.5 kg/cm²
